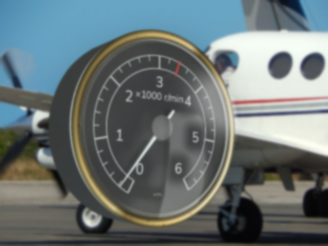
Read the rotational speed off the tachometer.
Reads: 200 rpm
